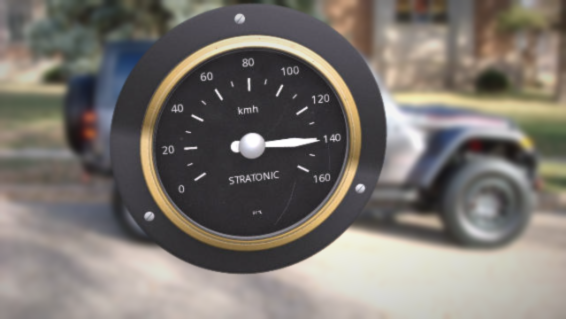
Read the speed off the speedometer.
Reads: 140 km/h
